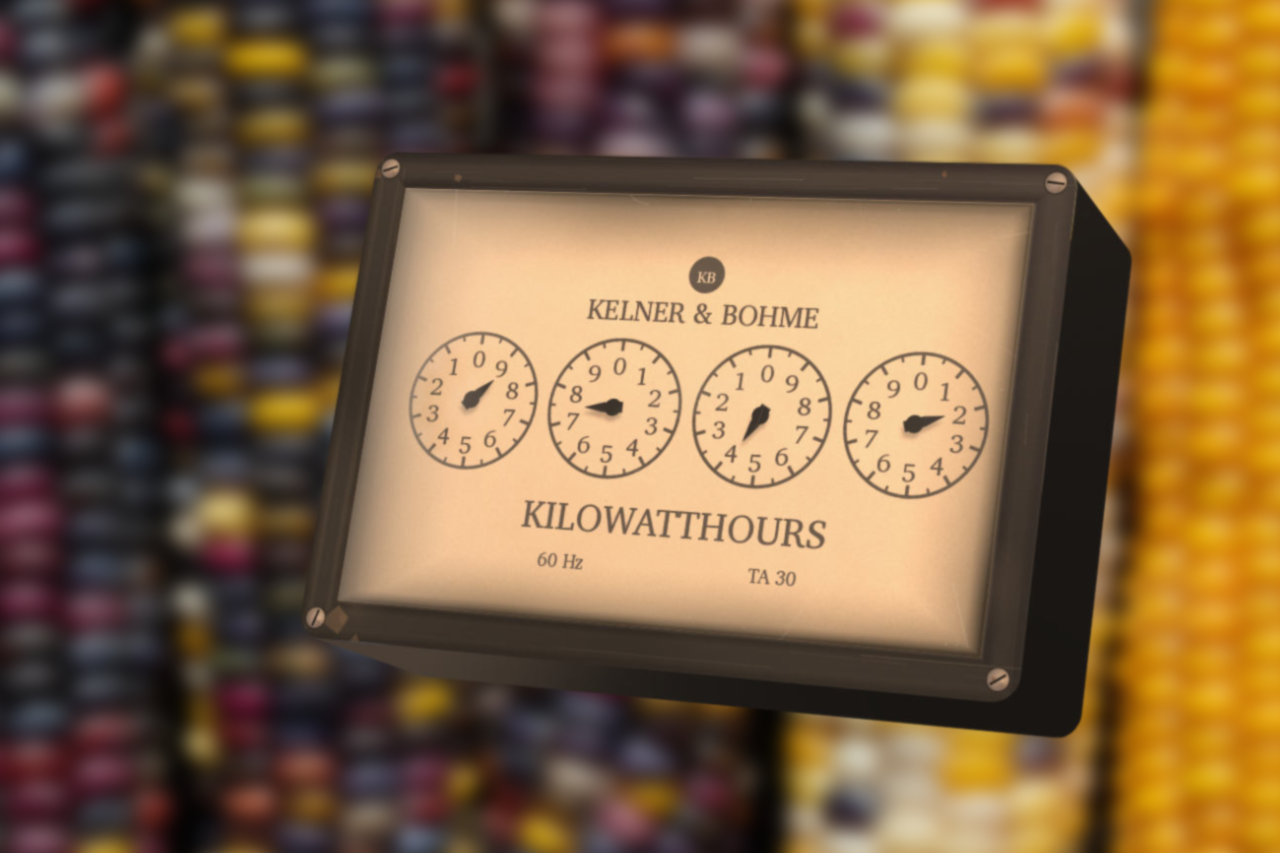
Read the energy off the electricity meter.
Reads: 8742 kWh
